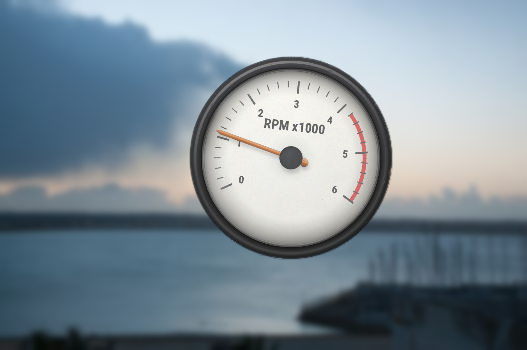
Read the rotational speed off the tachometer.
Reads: 1100 rpm
